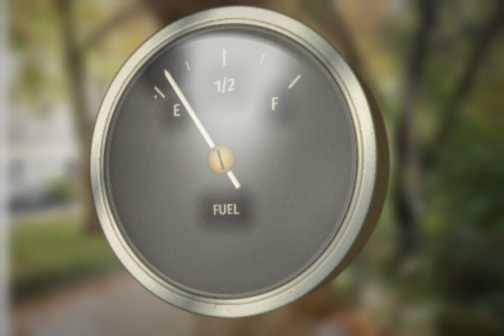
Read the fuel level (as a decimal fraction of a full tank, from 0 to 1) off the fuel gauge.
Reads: 0.125
